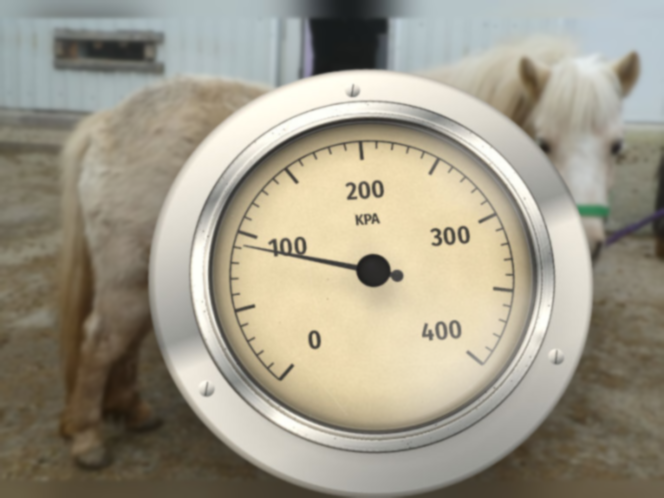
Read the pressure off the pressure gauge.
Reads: 90 kPa
